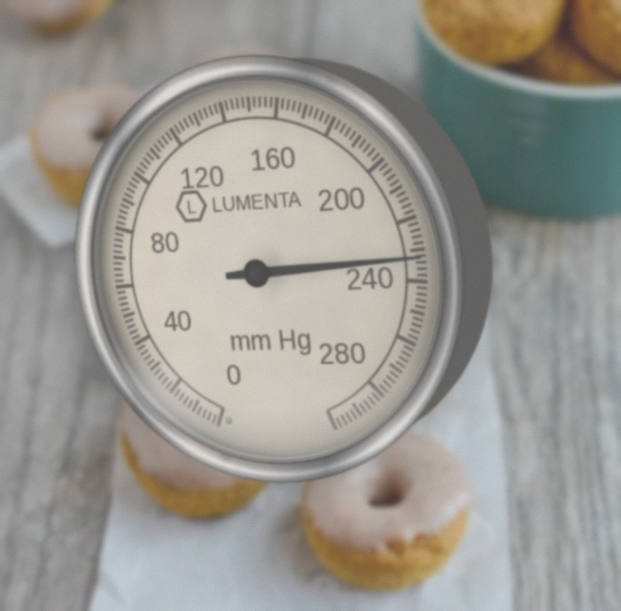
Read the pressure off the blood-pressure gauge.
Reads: 232 mmHg
